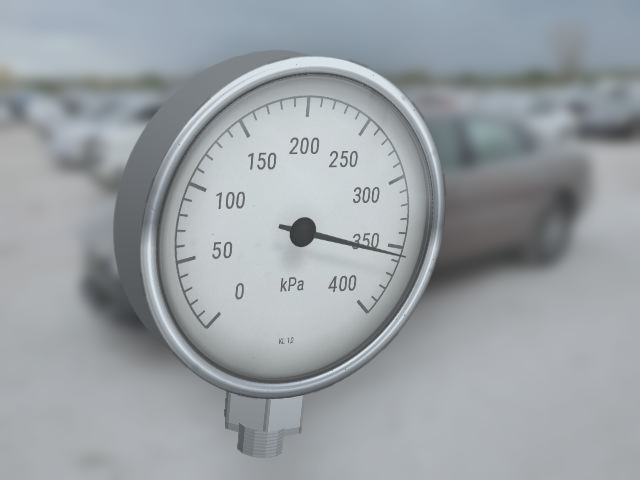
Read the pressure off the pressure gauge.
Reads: 355 kPa
